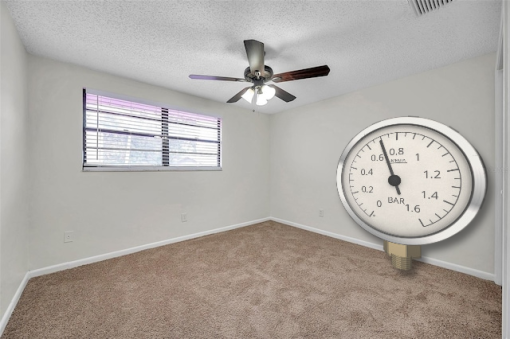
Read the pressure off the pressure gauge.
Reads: 0.7 bar
